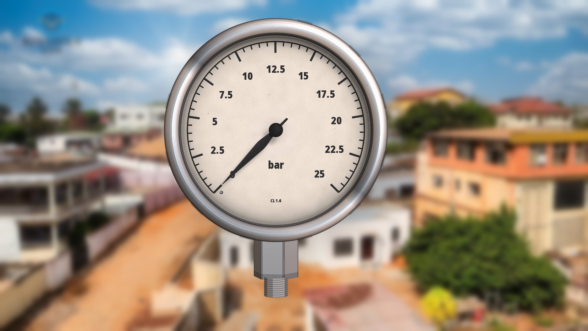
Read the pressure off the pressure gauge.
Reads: 0 bar
